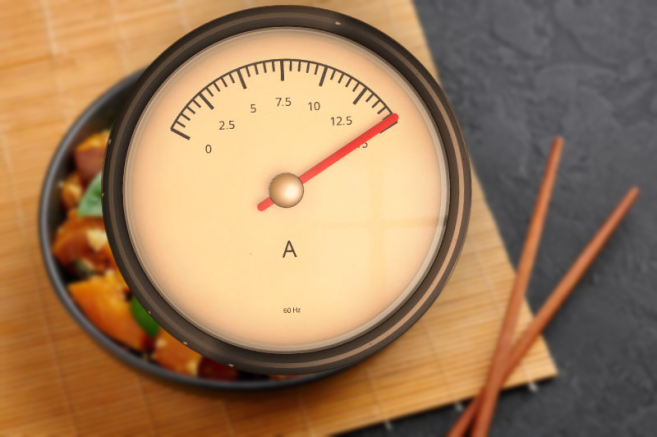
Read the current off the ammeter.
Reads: 14.75 A
